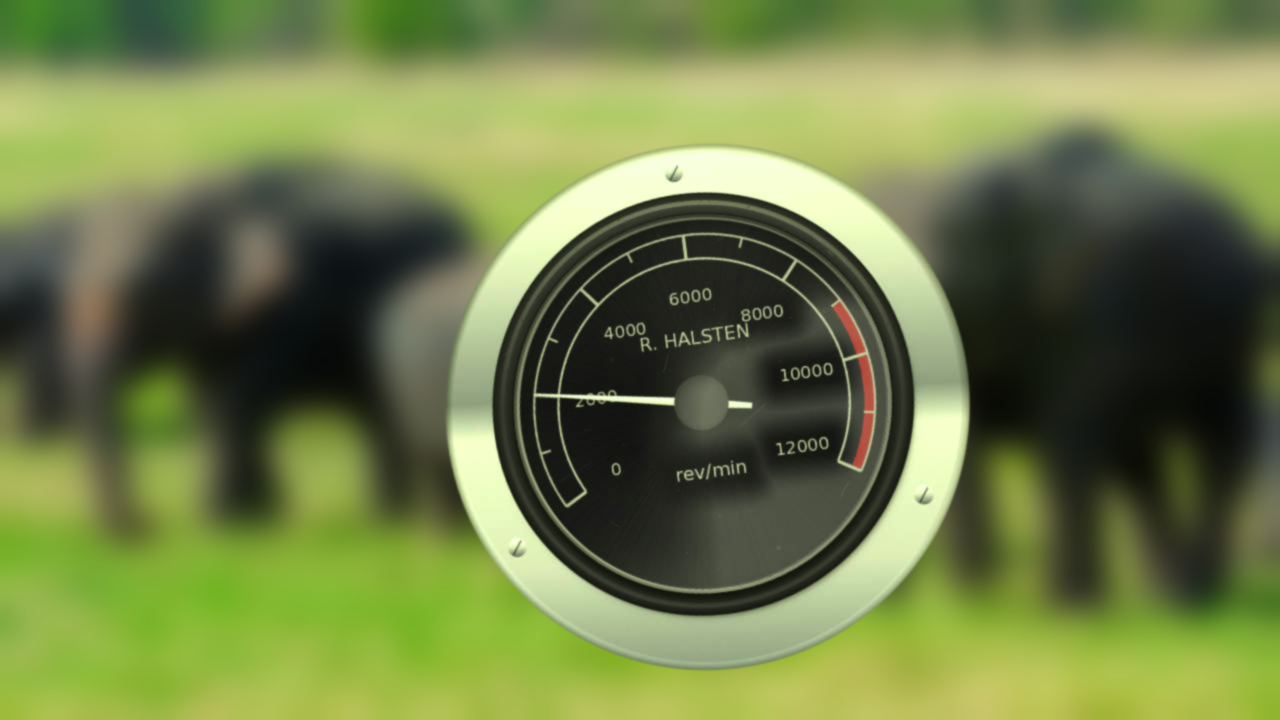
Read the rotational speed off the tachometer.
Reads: 2000 rpm
